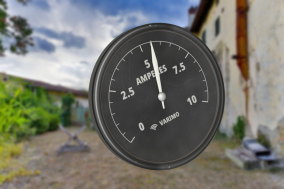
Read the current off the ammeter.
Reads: 5.5 A
